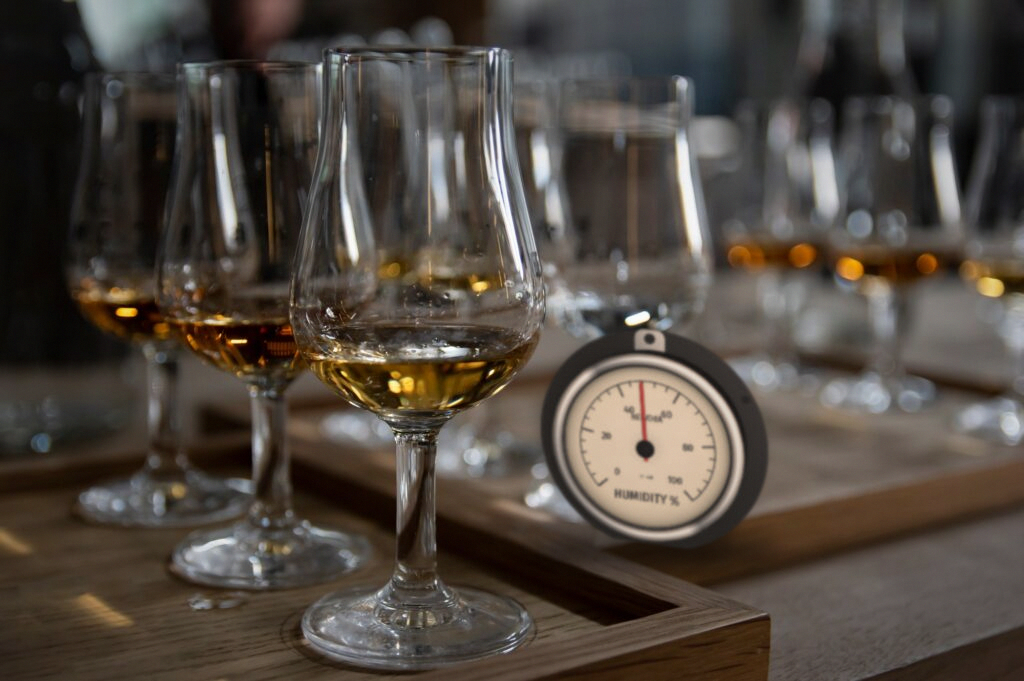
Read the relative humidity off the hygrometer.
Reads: 48 %
